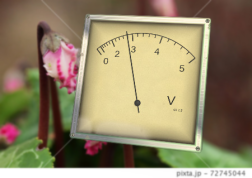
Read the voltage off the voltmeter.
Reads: 2.8 V
